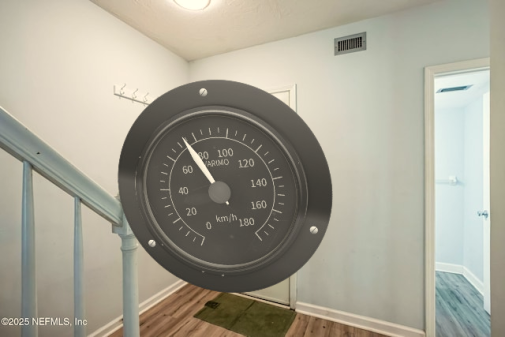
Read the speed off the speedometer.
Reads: 75 km/h
